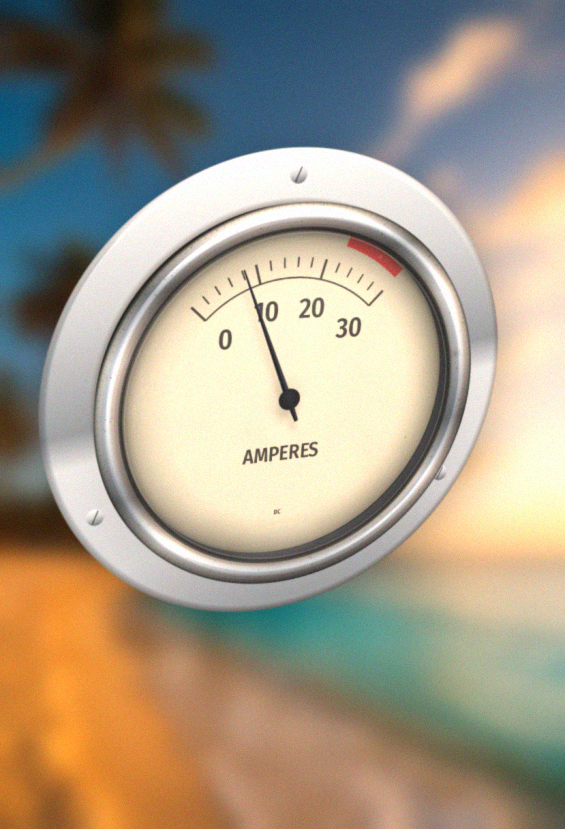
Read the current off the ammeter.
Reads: 8 A
